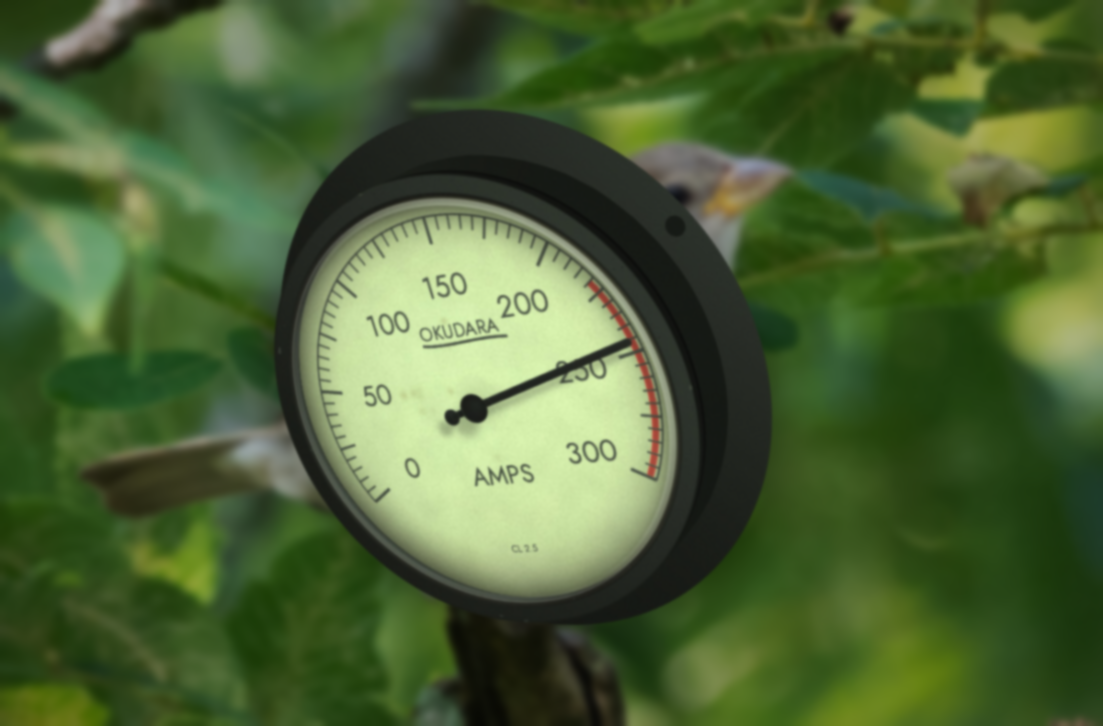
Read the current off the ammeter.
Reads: 245 A
